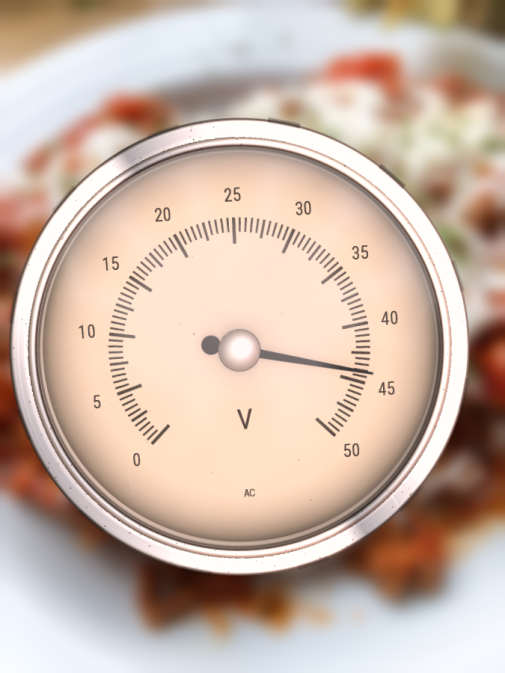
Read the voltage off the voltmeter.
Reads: 44 V
